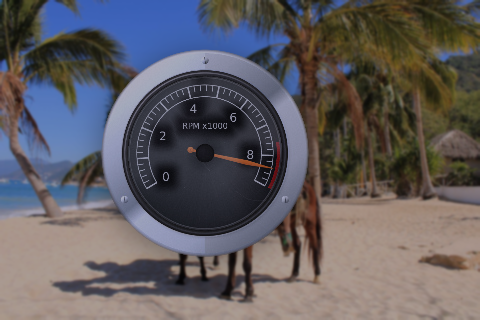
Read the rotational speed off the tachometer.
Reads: 8400 rpm
